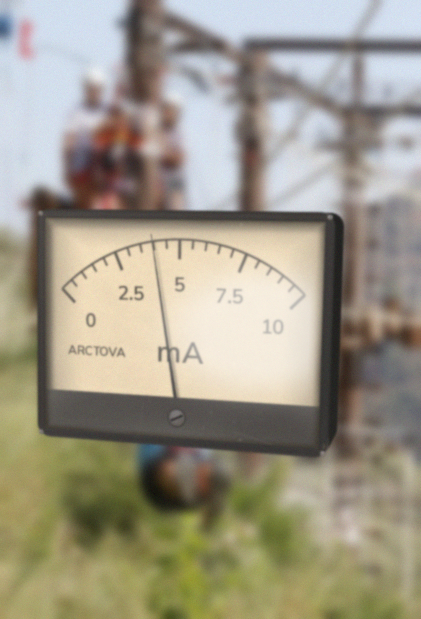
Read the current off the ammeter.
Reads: 4 mA
